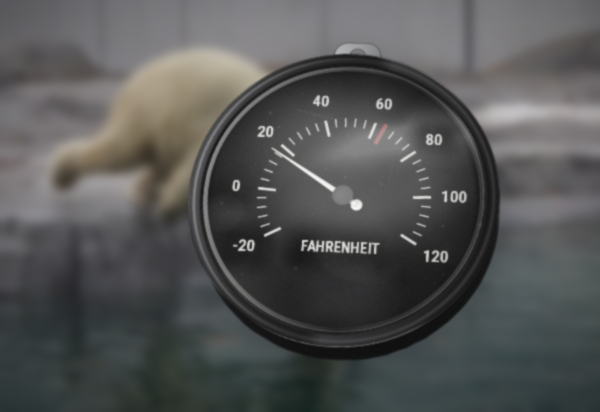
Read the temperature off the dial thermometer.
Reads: 16 °F
